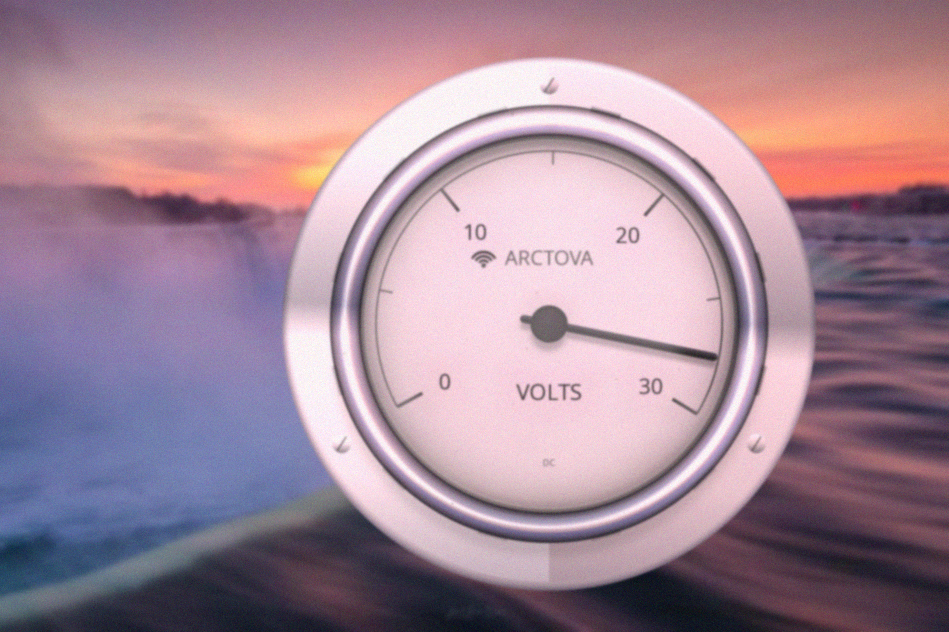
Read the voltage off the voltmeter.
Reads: 27.5 V
